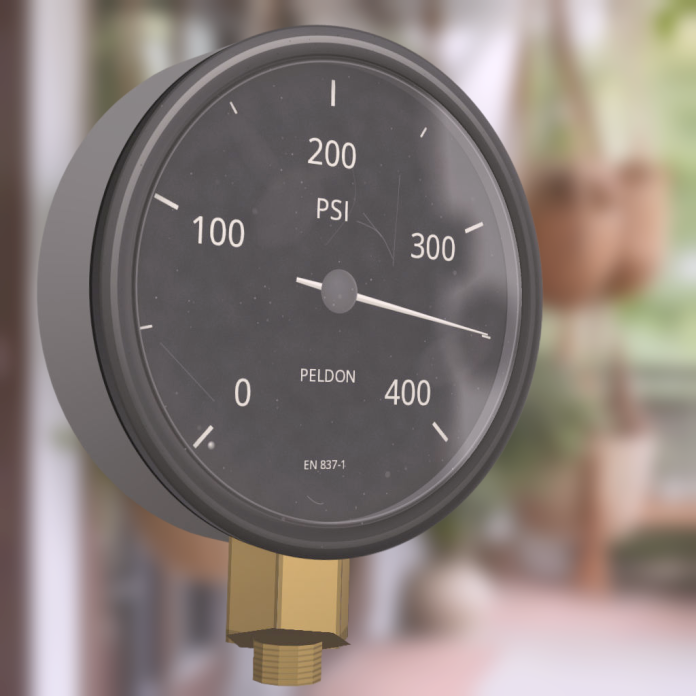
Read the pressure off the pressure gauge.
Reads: 350 psi
